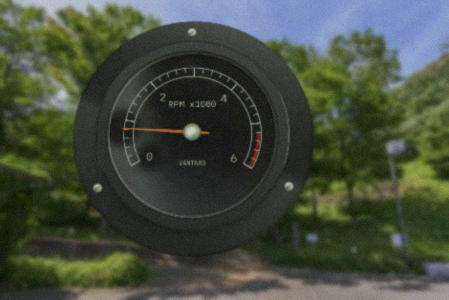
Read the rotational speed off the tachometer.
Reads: 800 rpm
